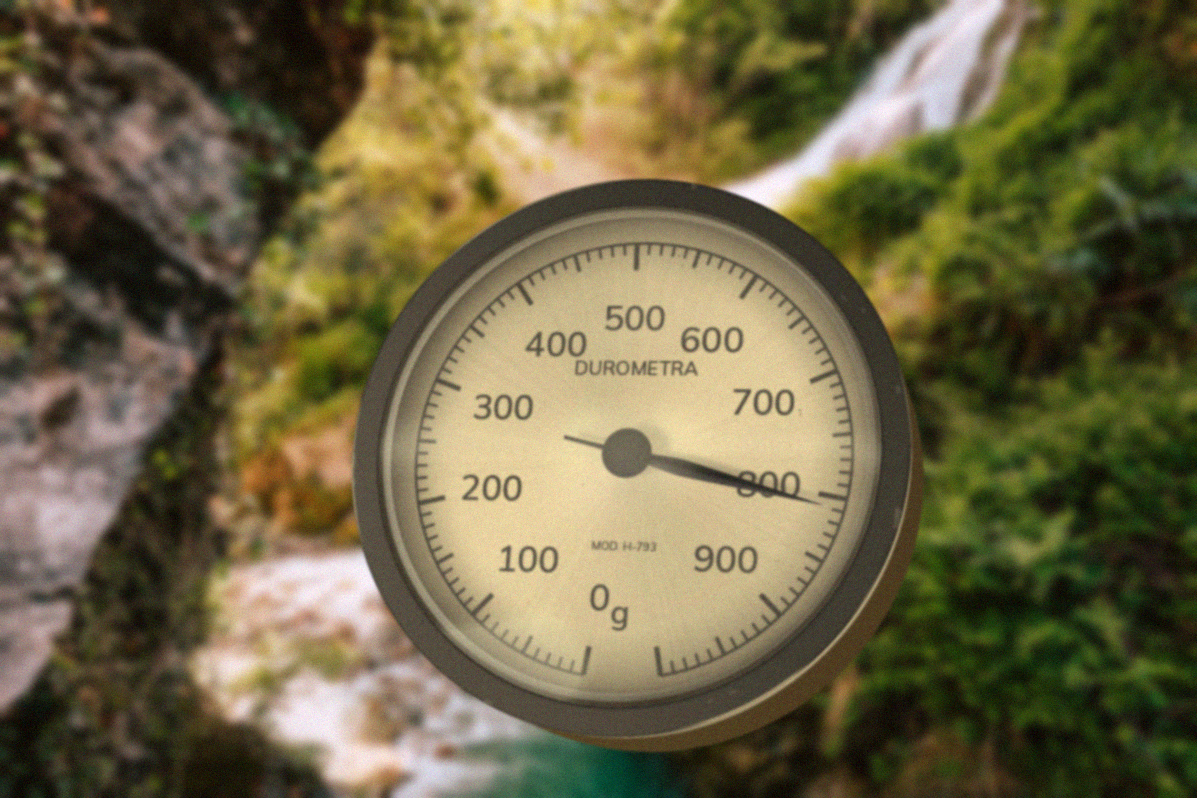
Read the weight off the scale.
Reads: 810 g
